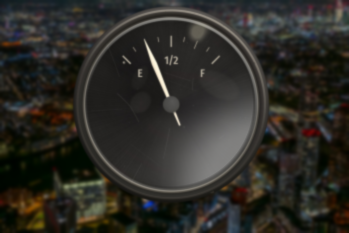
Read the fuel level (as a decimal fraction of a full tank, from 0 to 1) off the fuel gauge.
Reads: 0.25
